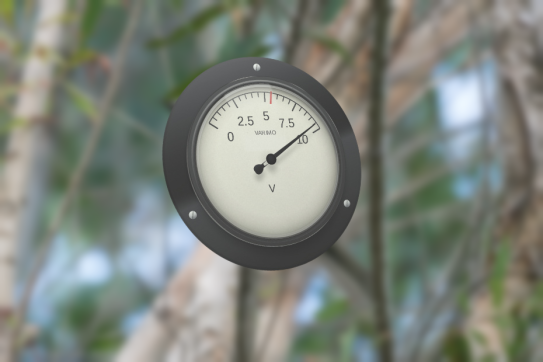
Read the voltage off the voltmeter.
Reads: 9.5 V
